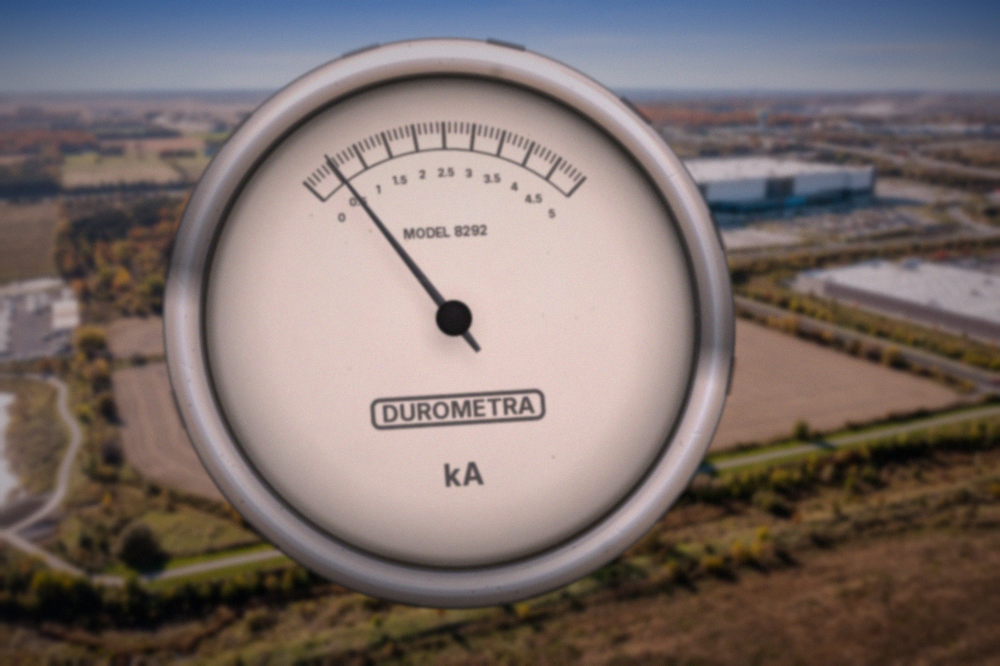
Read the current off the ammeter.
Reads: 0.5 kA
